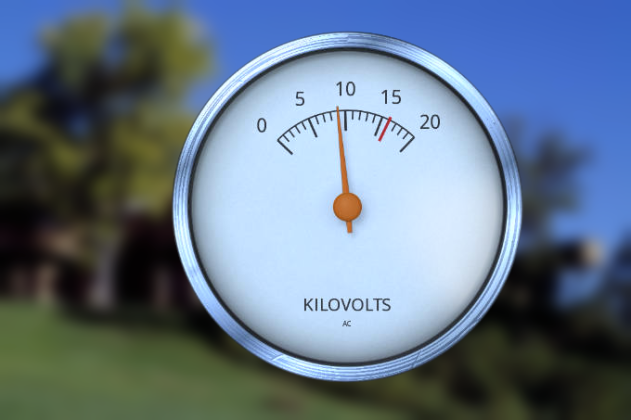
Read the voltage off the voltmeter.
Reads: 9 kV
